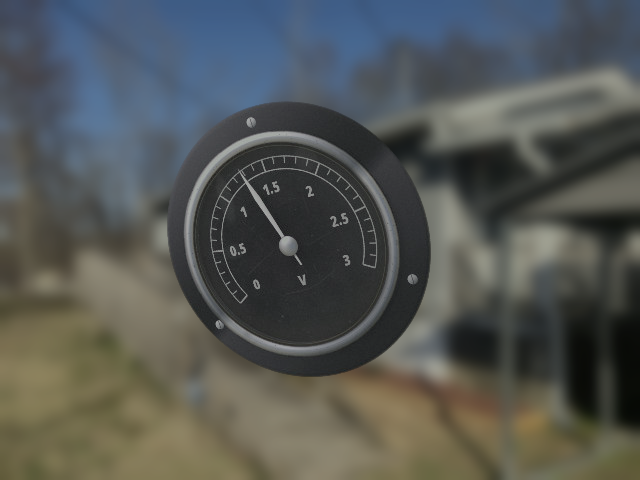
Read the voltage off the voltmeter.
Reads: 1.3 V
